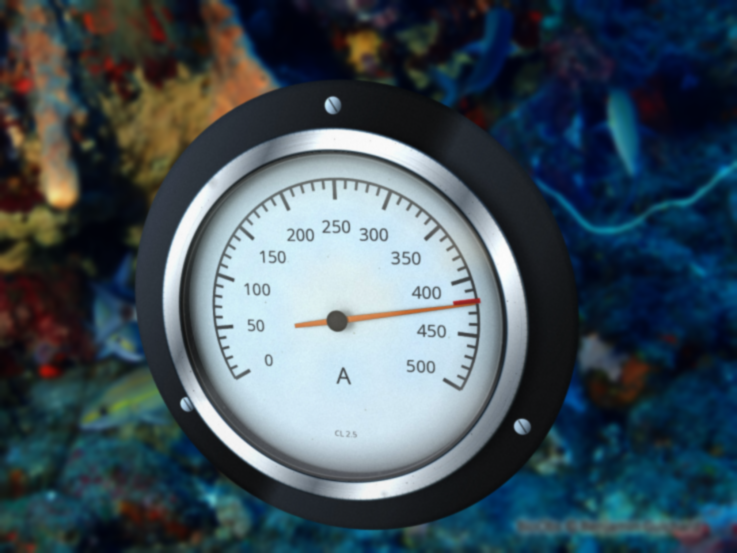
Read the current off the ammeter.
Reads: 420 A
